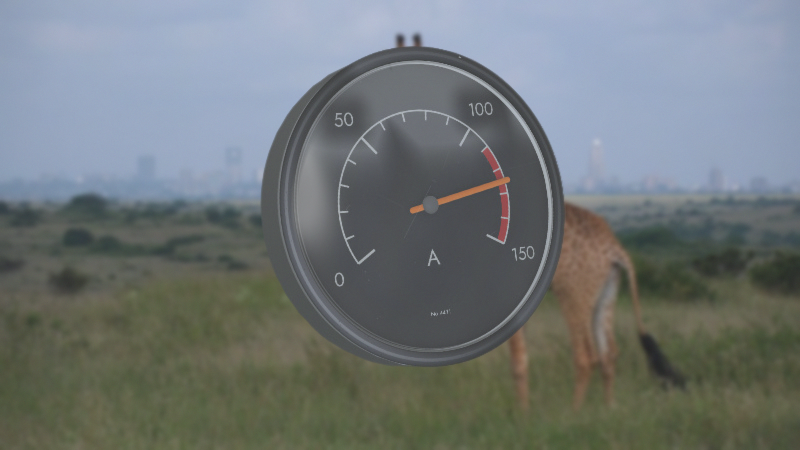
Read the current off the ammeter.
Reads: 125 A
